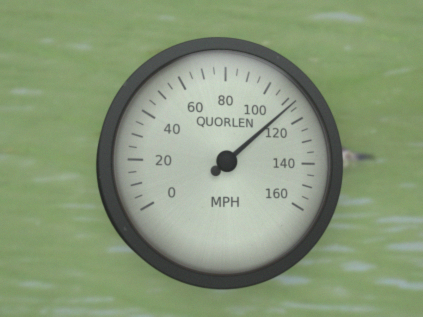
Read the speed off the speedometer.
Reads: 112.5 mph
